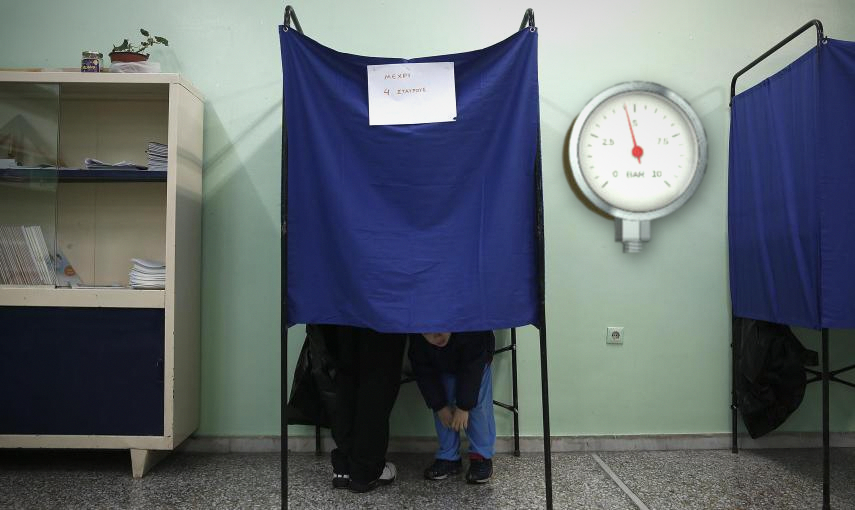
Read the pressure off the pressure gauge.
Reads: 4.5 bar
